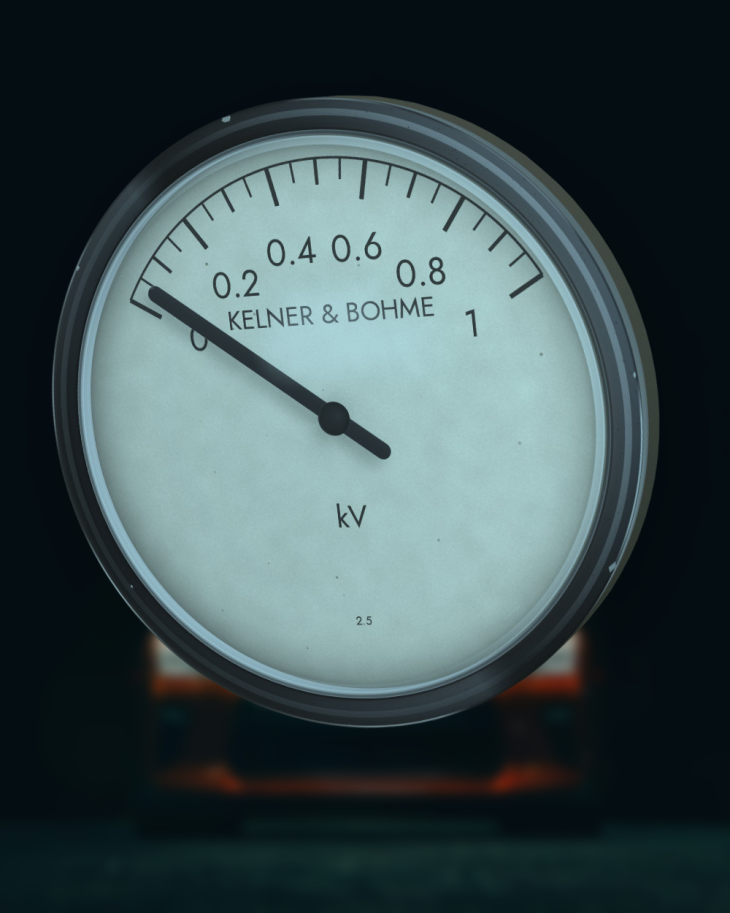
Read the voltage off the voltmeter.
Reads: 0.05 kV
